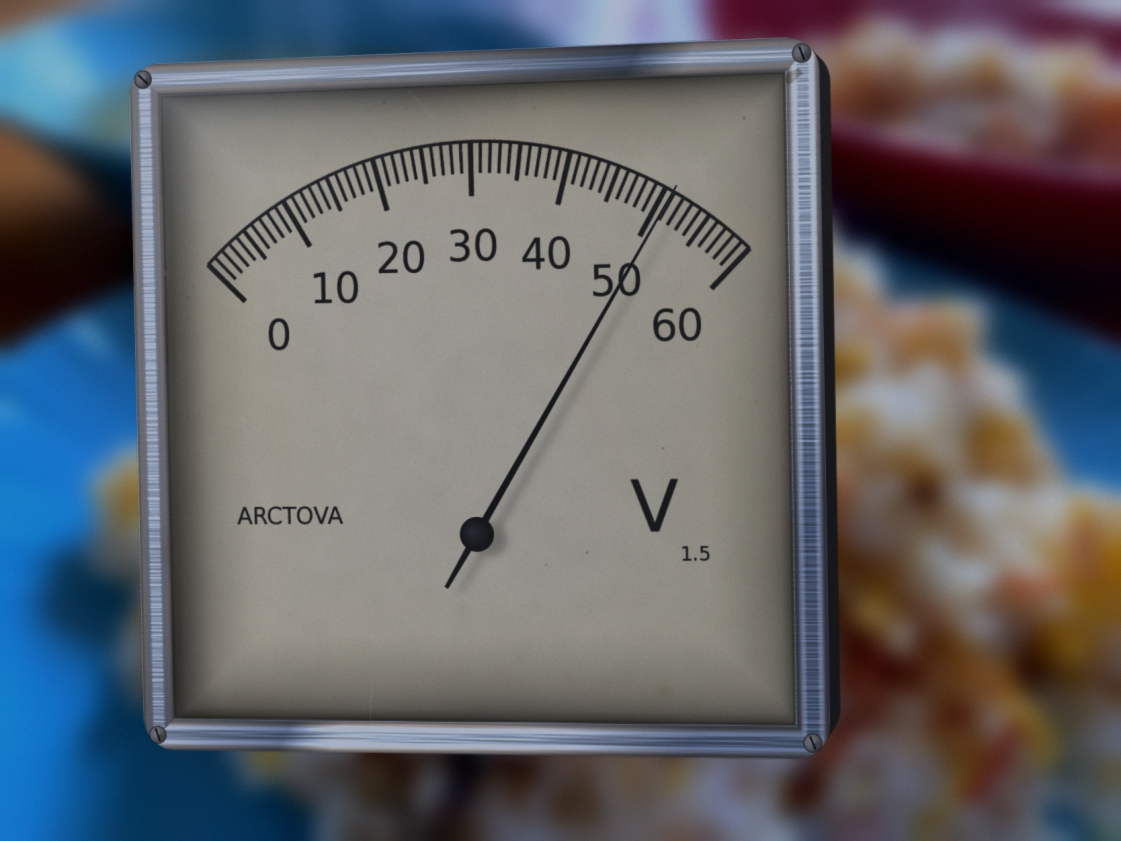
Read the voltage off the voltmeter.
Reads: 51 V
